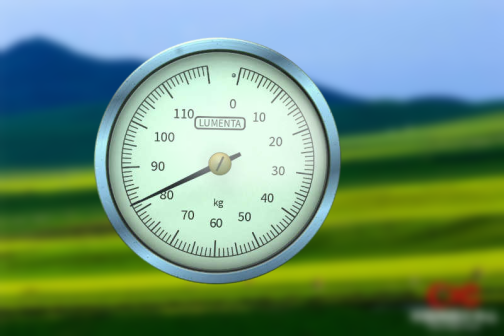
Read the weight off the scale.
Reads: 82 kg
